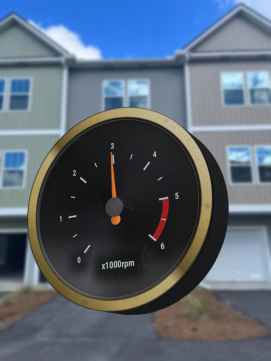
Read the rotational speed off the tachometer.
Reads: 3000 rpm
